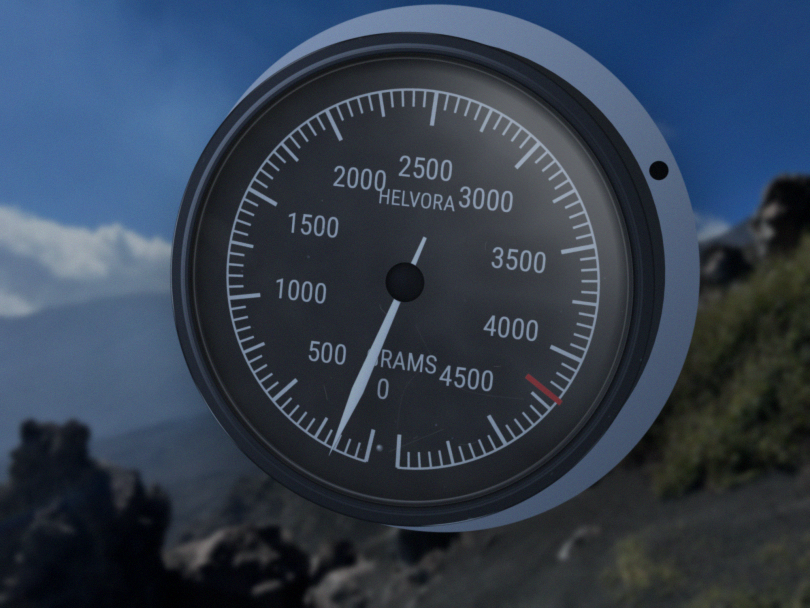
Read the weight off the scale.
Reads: 150 g
